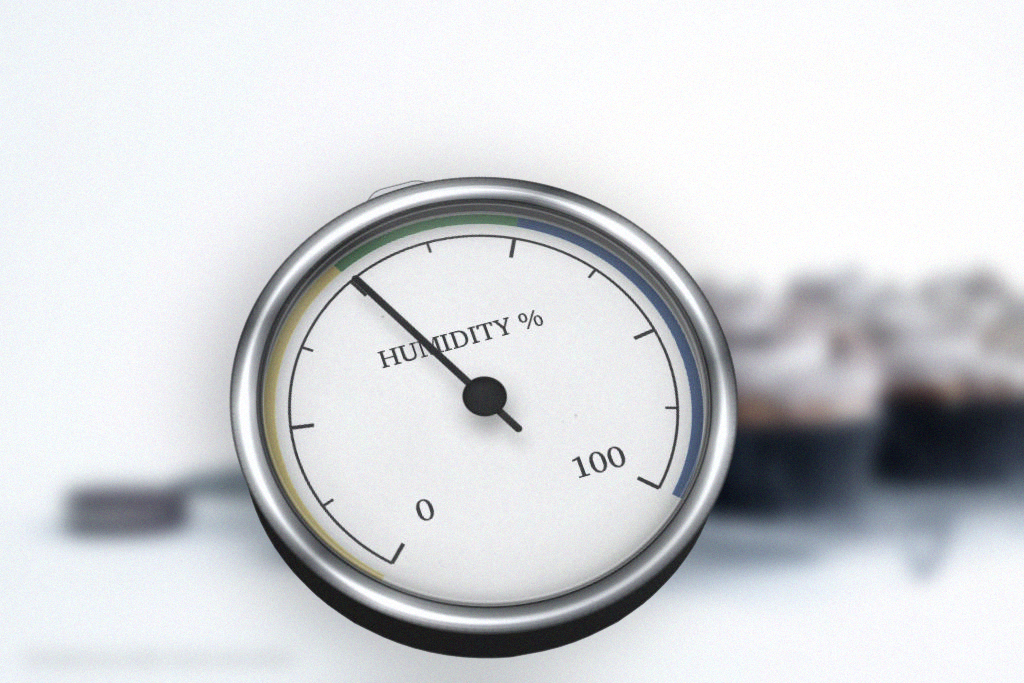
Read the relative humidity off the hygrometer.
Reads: 40 %
